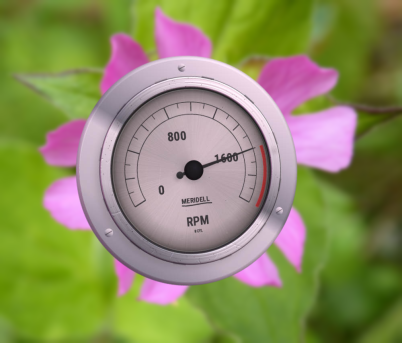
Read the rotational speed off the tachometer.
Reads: 1600 rpm
